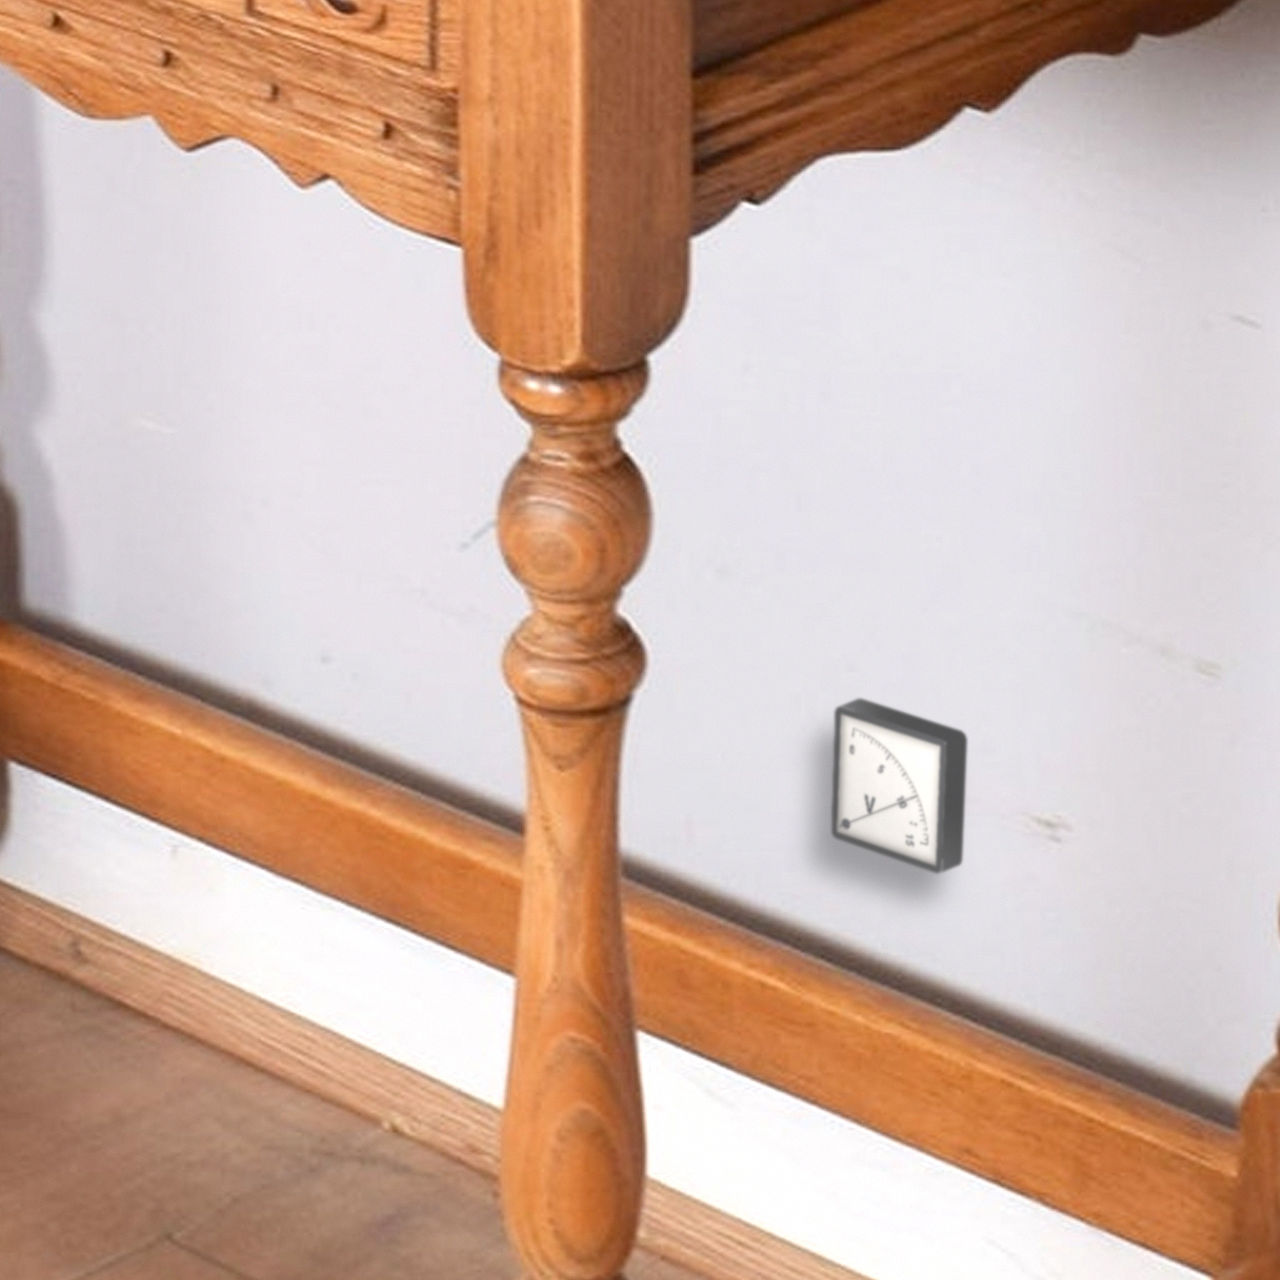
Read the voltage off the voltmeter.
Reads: 10 V
